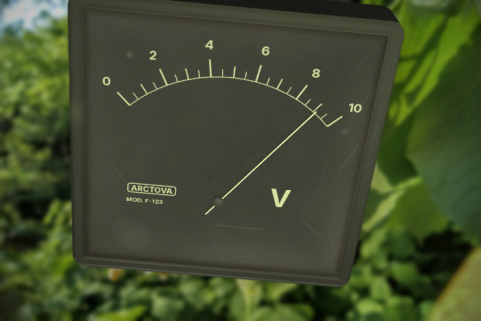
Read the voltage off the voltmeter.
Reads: 9 V
